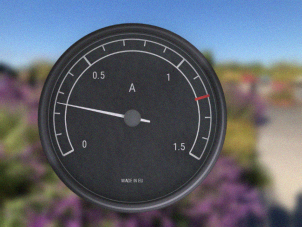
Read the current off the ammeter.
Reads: 0.25 A
